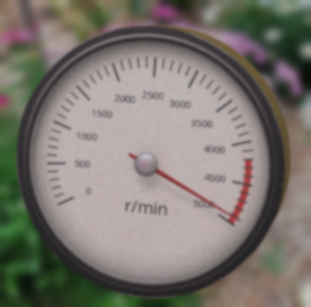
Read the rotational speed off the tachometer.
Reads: 4900 rpm
